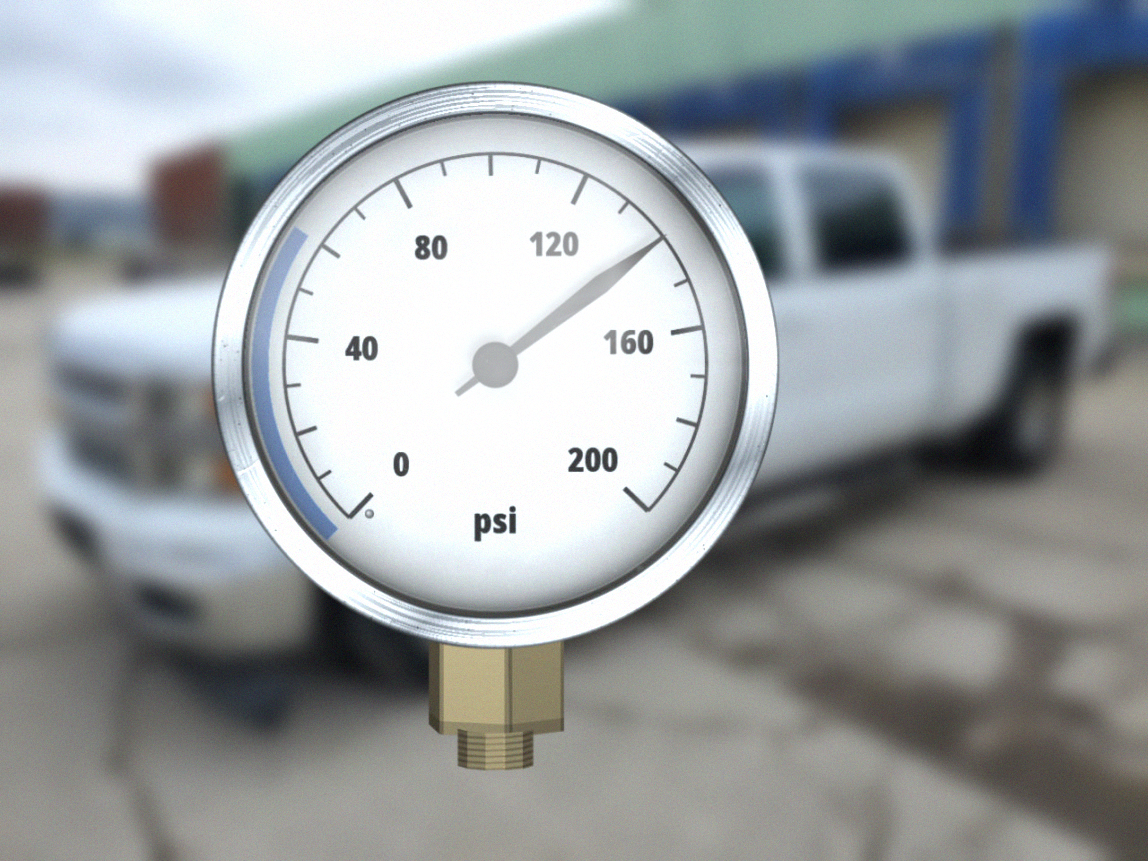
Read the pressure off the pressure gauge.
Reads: 140 psi
